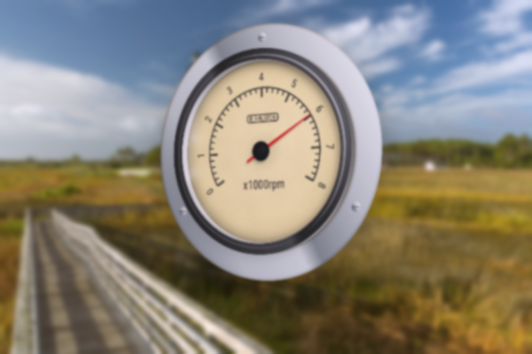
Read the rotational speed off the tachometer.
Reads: 6000 rpm
